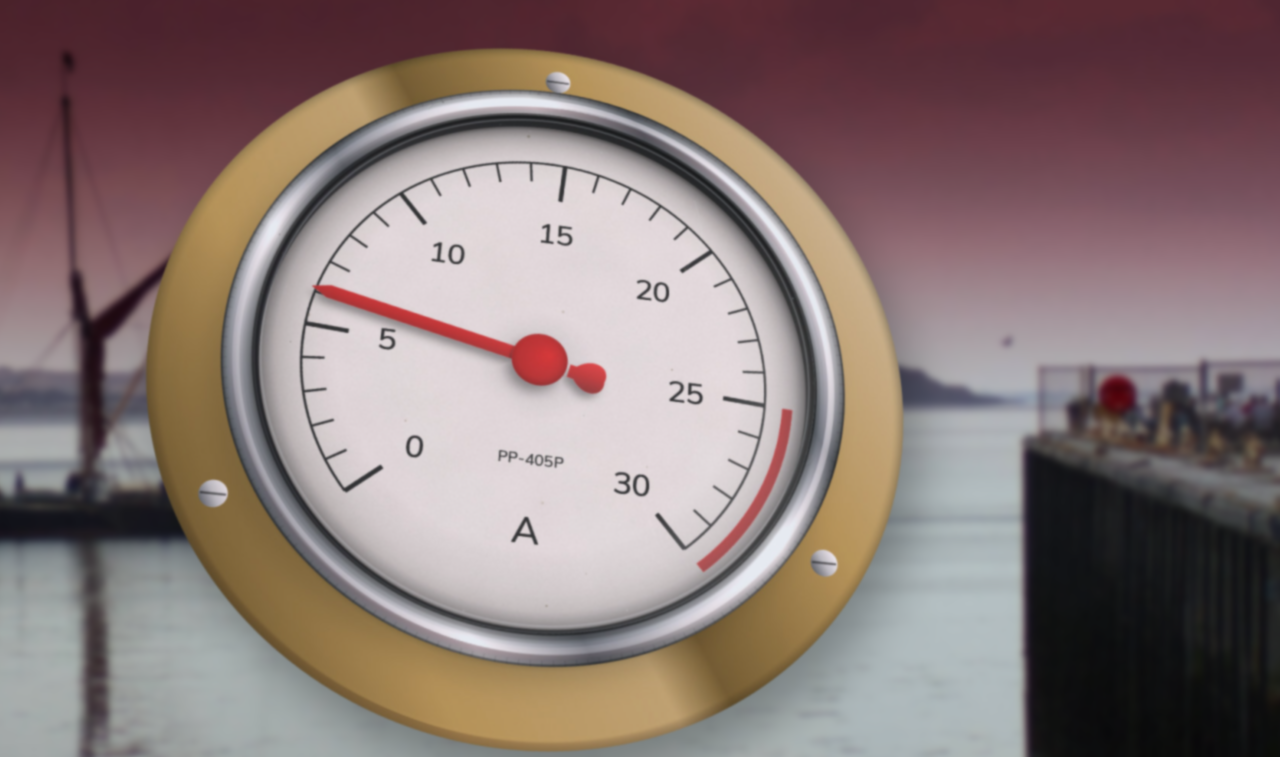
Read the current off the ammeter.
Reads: 6 A
